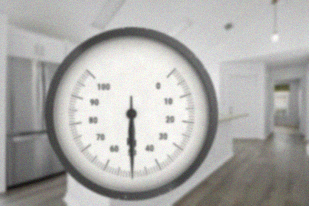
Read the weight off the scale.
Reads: 50 kg
